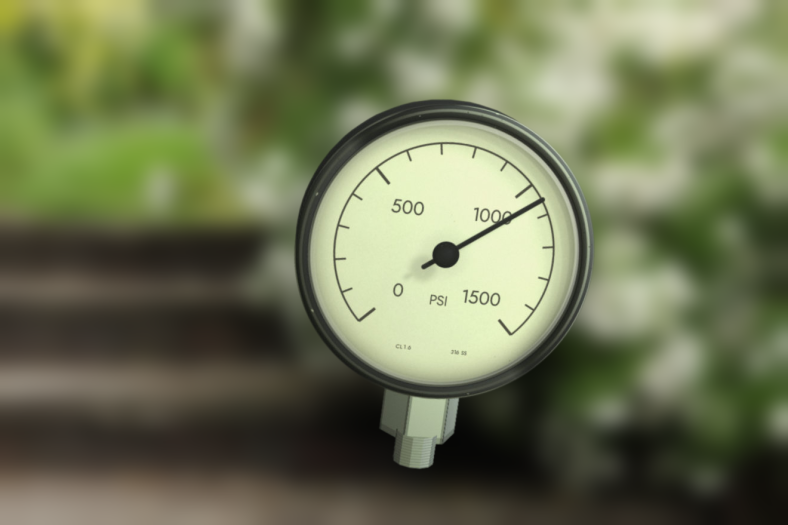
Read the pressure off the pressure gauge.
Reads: 1050 psi
